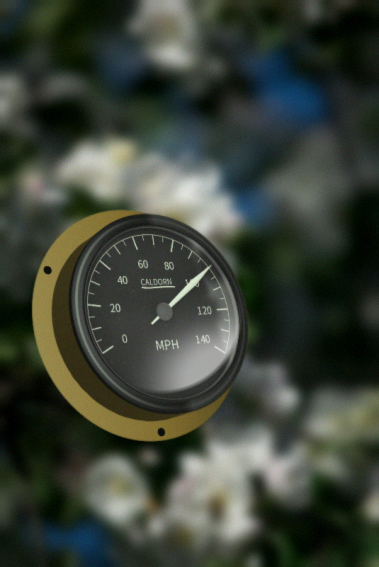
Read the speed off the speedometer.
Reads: 100 mph
